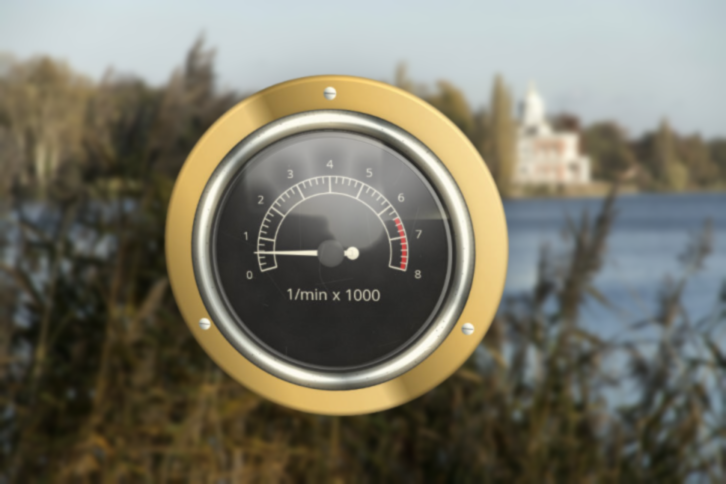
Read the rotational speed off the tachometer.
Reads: 600 rpm
